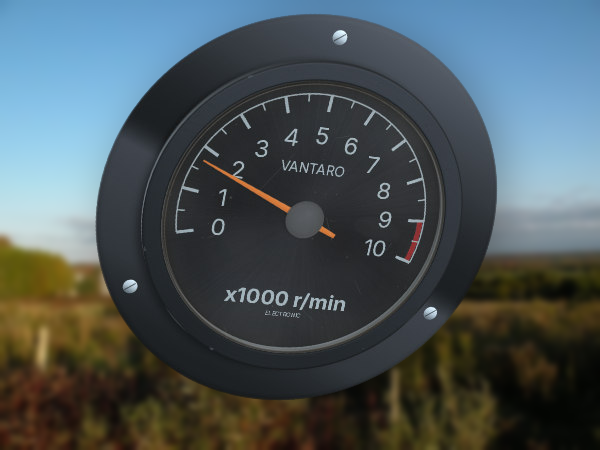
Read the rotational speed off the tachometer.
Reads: 1750 rpm
